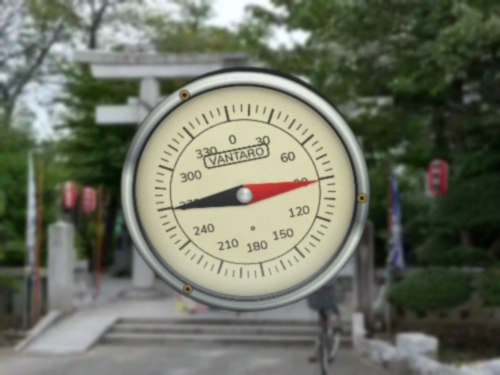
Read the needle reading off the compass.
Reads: 90 °
